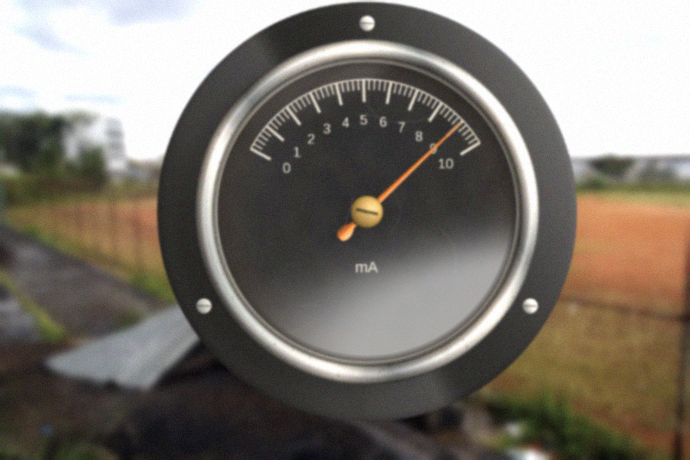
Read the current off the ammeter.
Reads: 9 mA
